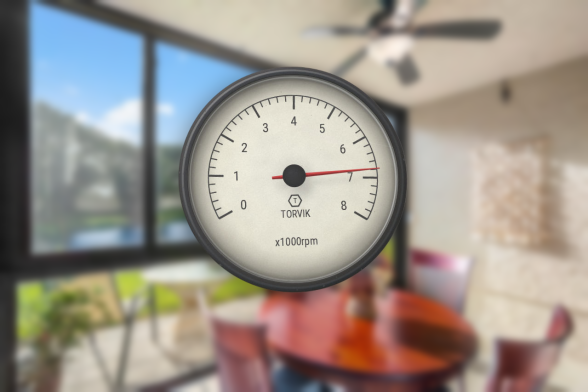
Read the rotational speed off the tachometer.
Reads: 6800 rpm
